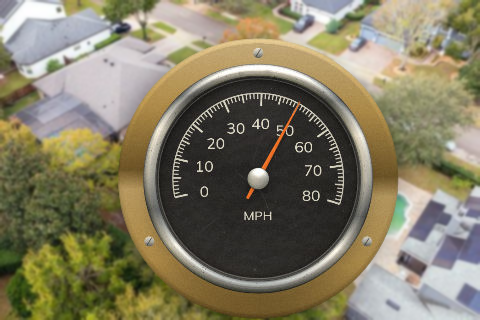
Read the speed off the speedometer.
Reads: 50 mph
